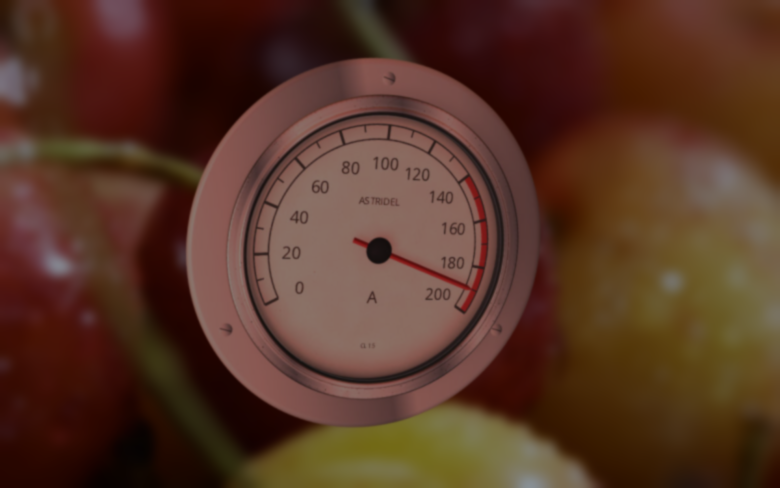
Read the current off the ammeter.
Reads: 190 A
